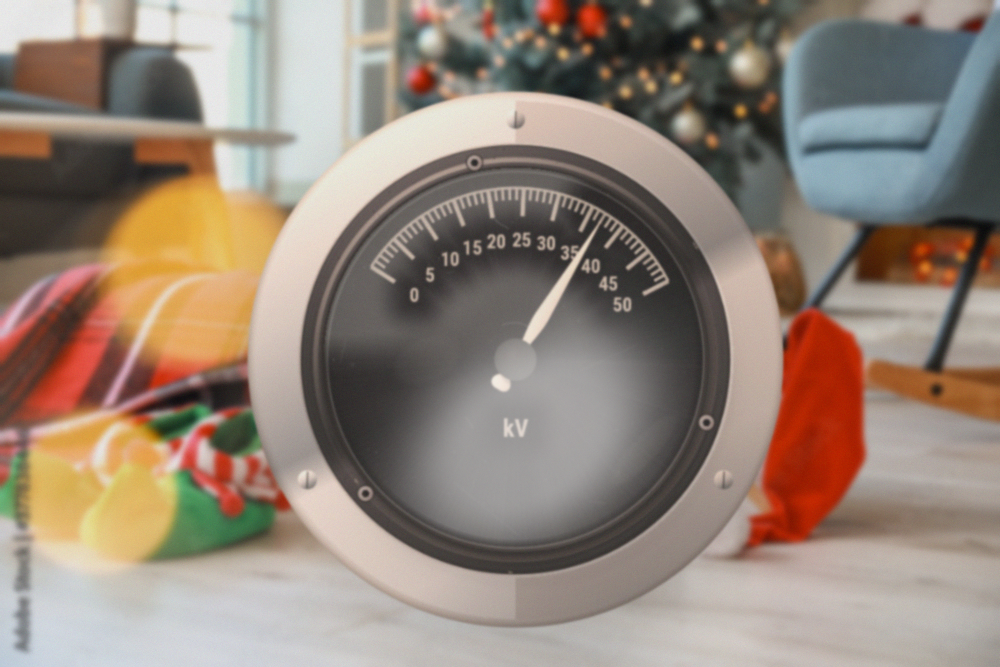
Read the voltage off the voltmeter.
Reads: 37 kV
